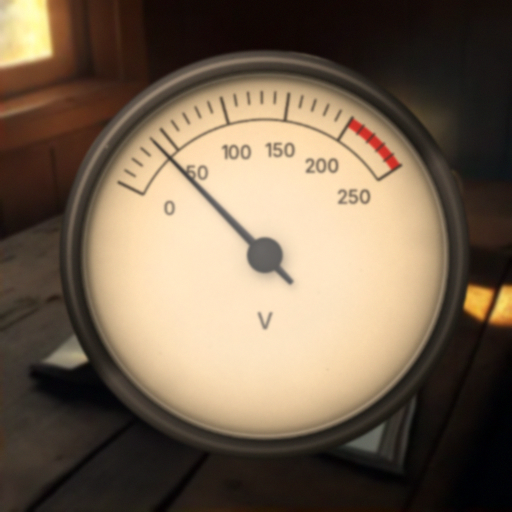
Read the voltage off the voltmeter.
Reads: 40 V
